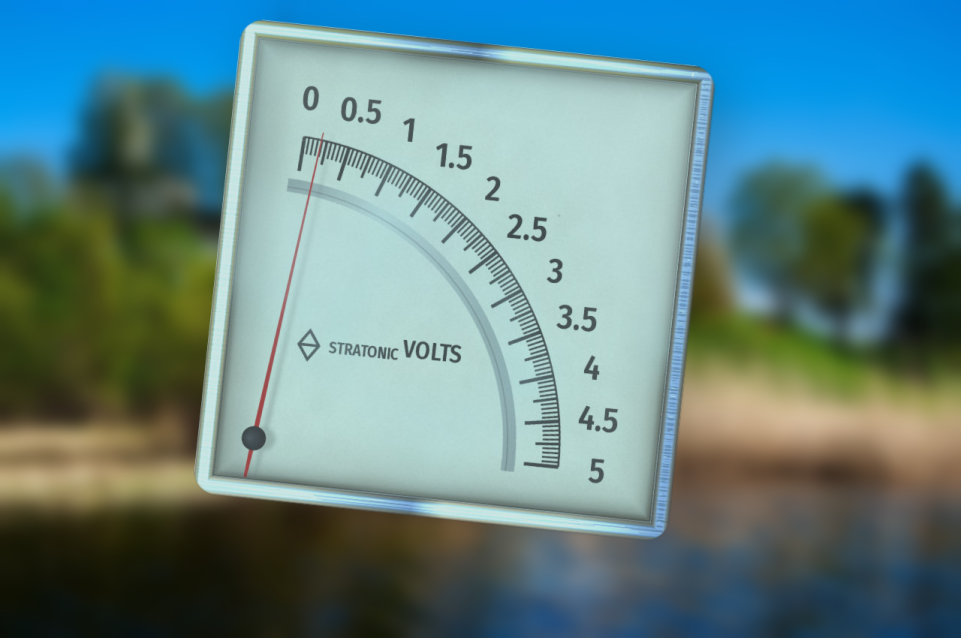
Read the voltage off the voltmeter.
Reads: 0.2 V
